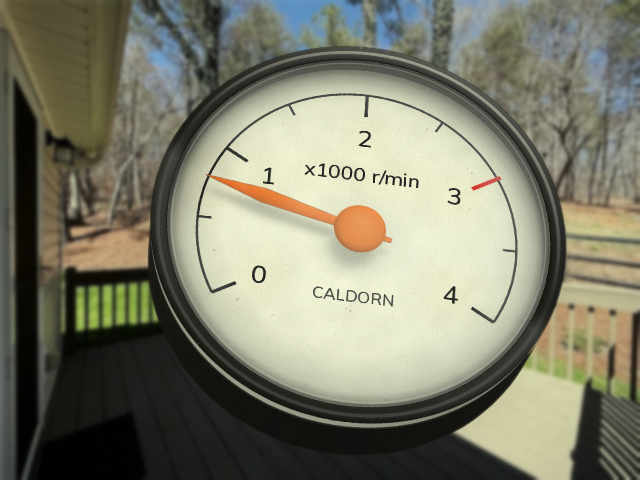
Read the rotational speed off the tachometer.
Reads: 750 rpm
